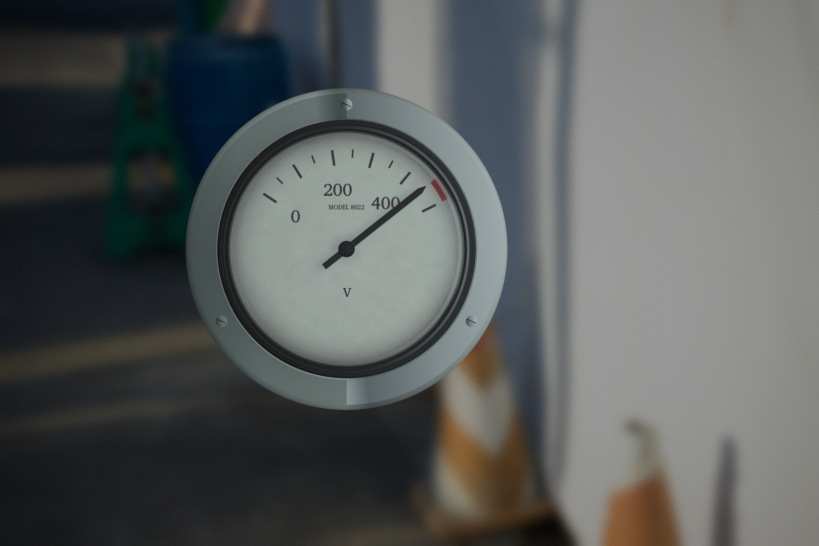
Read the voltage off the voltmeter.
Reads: 450 V
